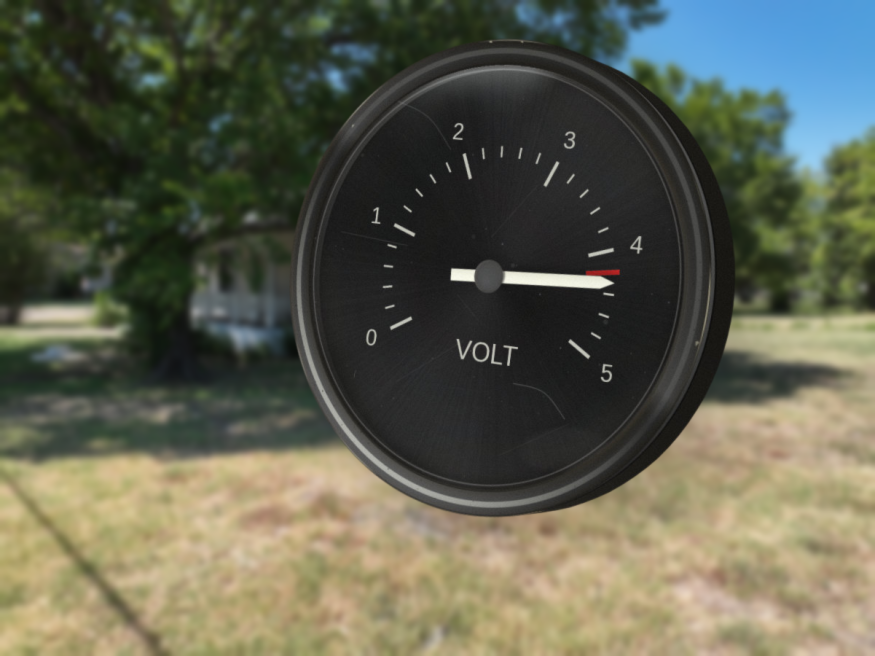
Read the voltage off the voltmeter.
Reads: 4.3 V
